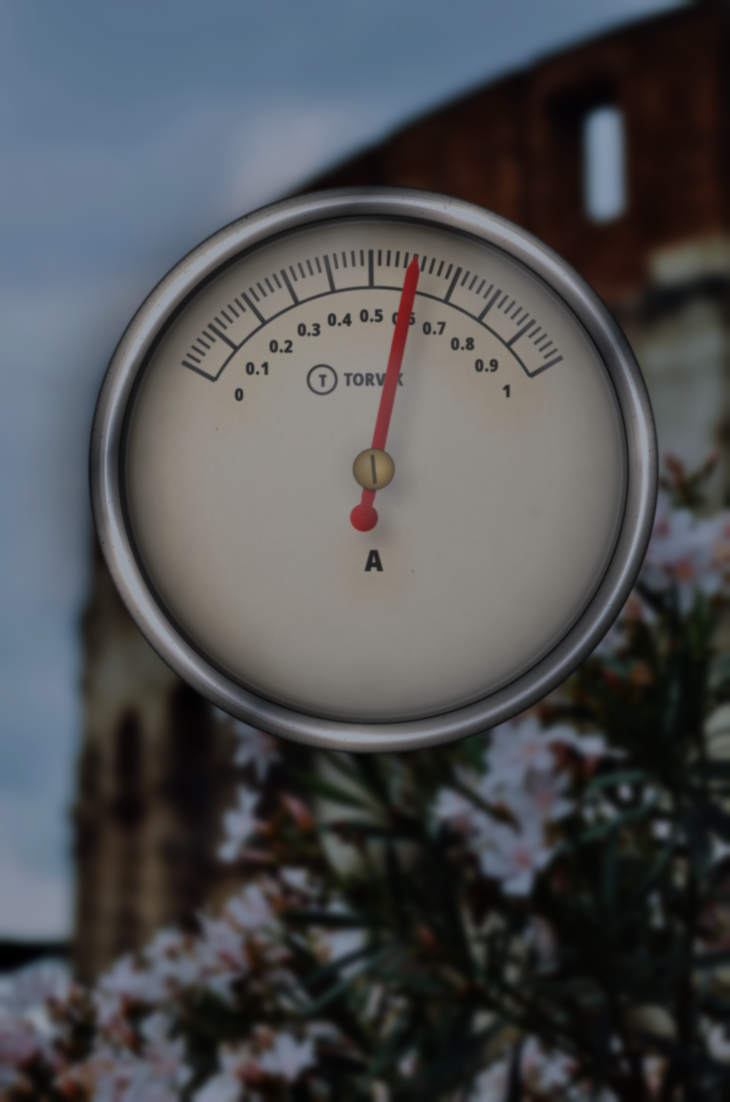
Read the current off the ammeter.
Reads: 0.6 A
